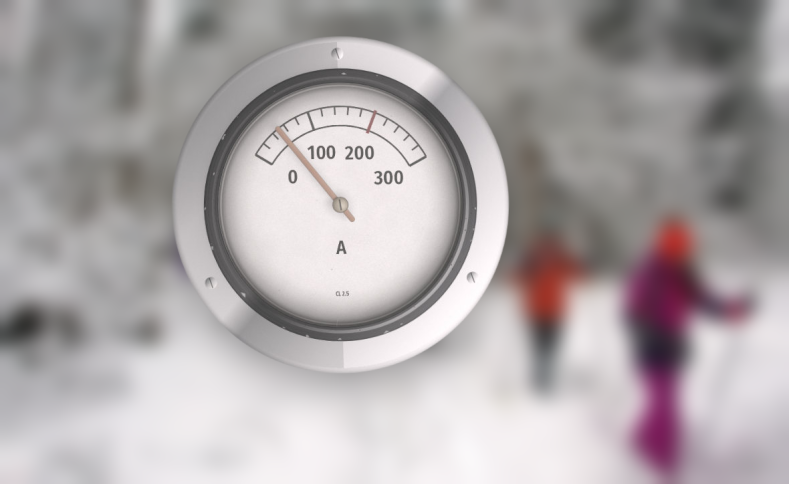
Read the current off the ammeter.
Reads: 50 A
